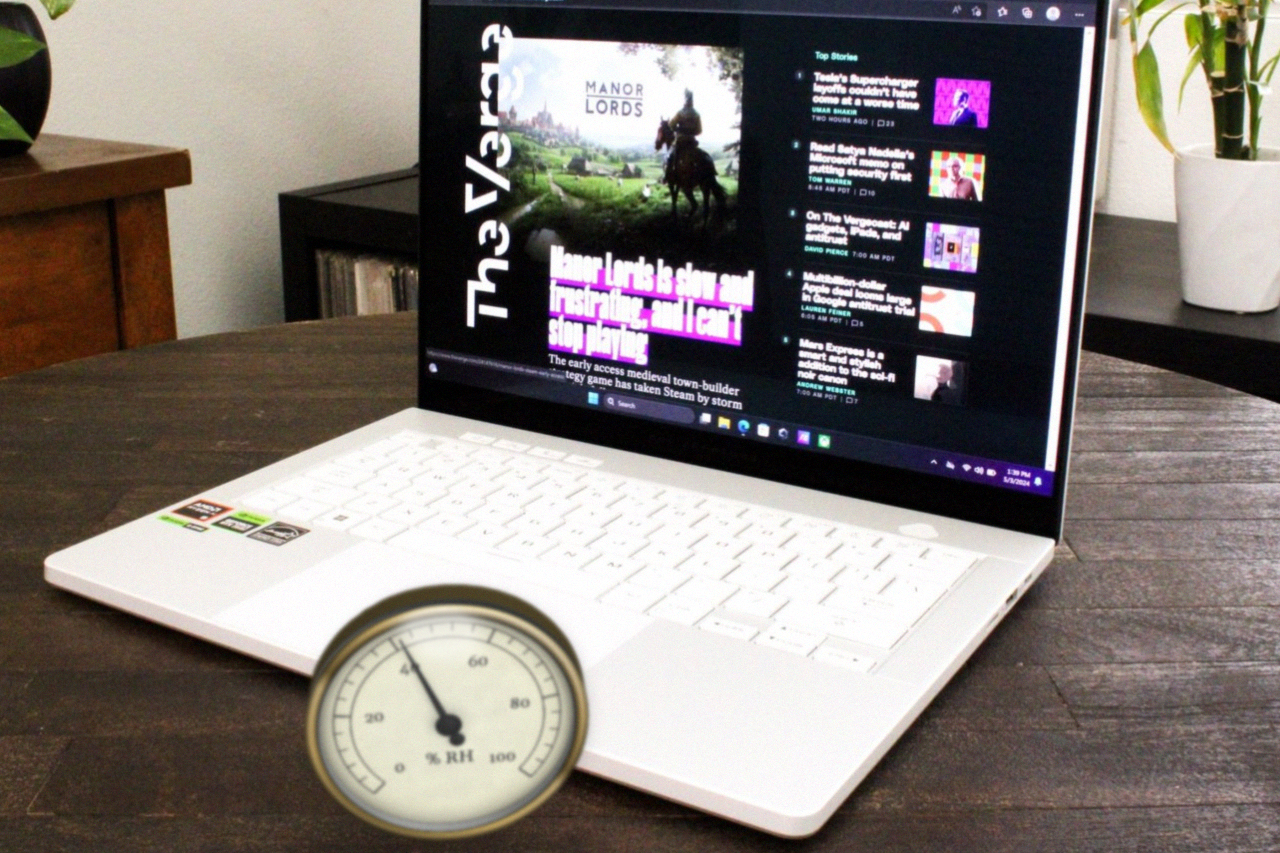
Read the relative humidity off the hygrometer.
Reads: 42 %
